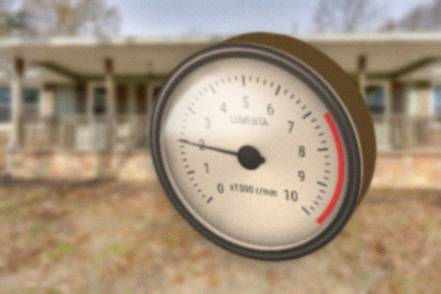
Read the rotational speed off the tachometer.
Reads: 2000 rpm
